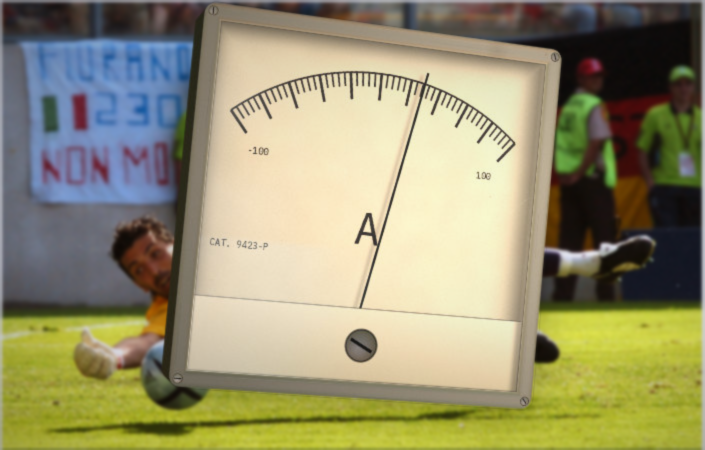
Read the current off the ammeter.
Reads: 28 A
